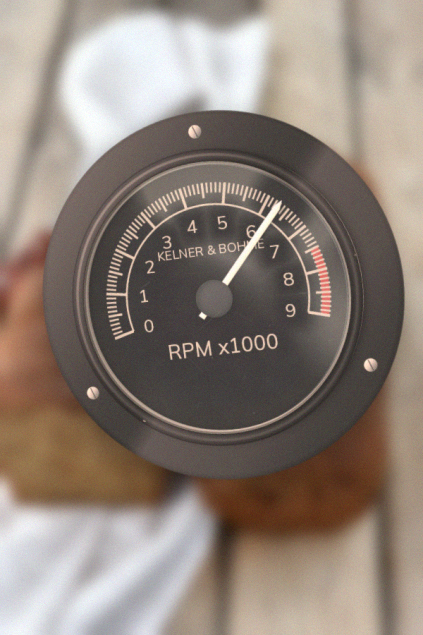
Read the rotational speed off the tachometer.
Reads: 6300 rpm
